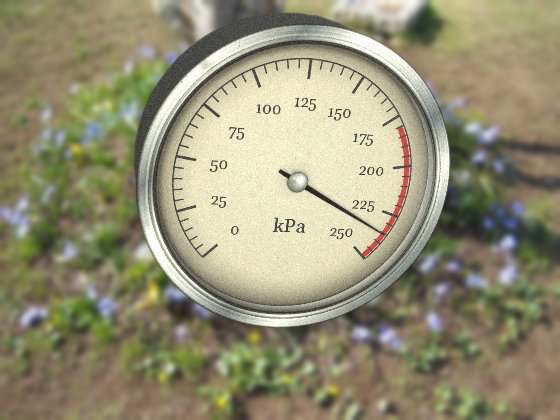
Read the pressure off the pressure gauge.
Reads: 235 kPa
